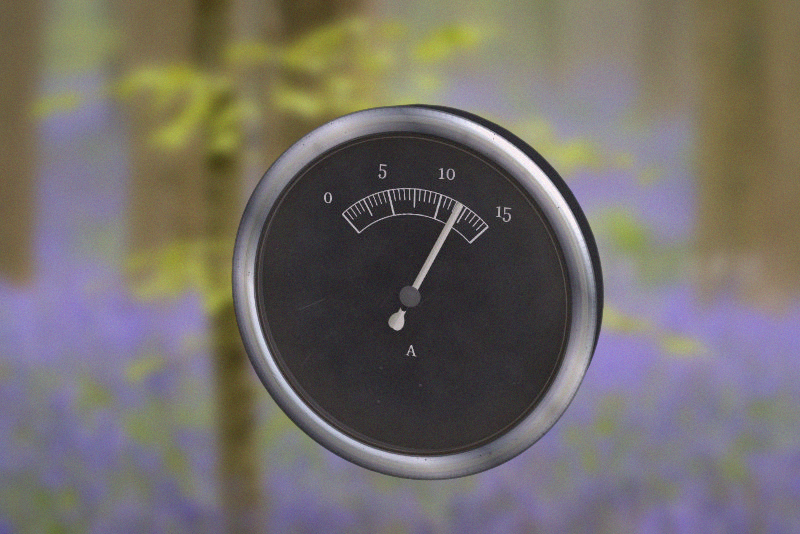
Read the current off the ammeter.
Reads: 12 A
